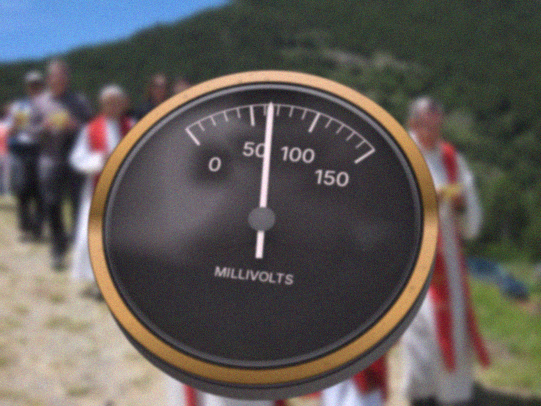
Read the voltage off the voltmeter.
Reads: 65 mV
